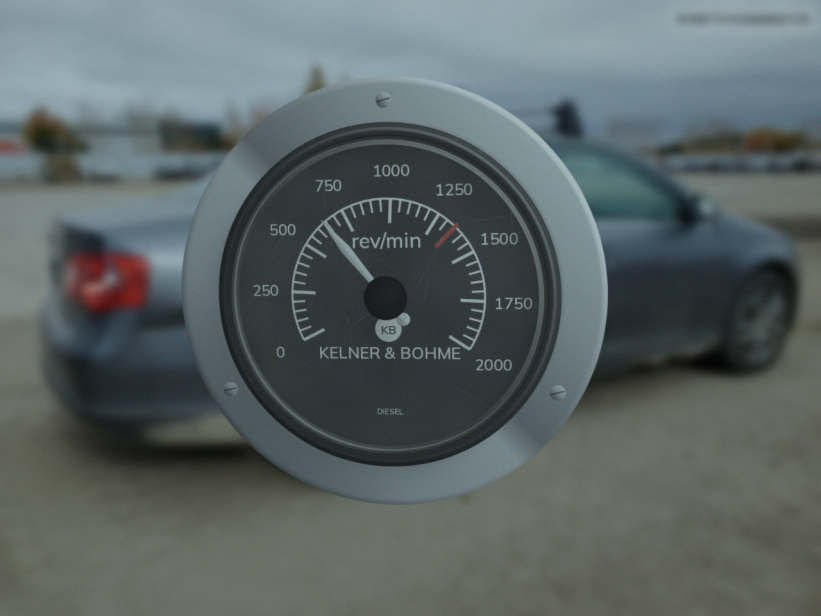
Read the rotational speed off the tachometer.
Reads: 650 rpm
